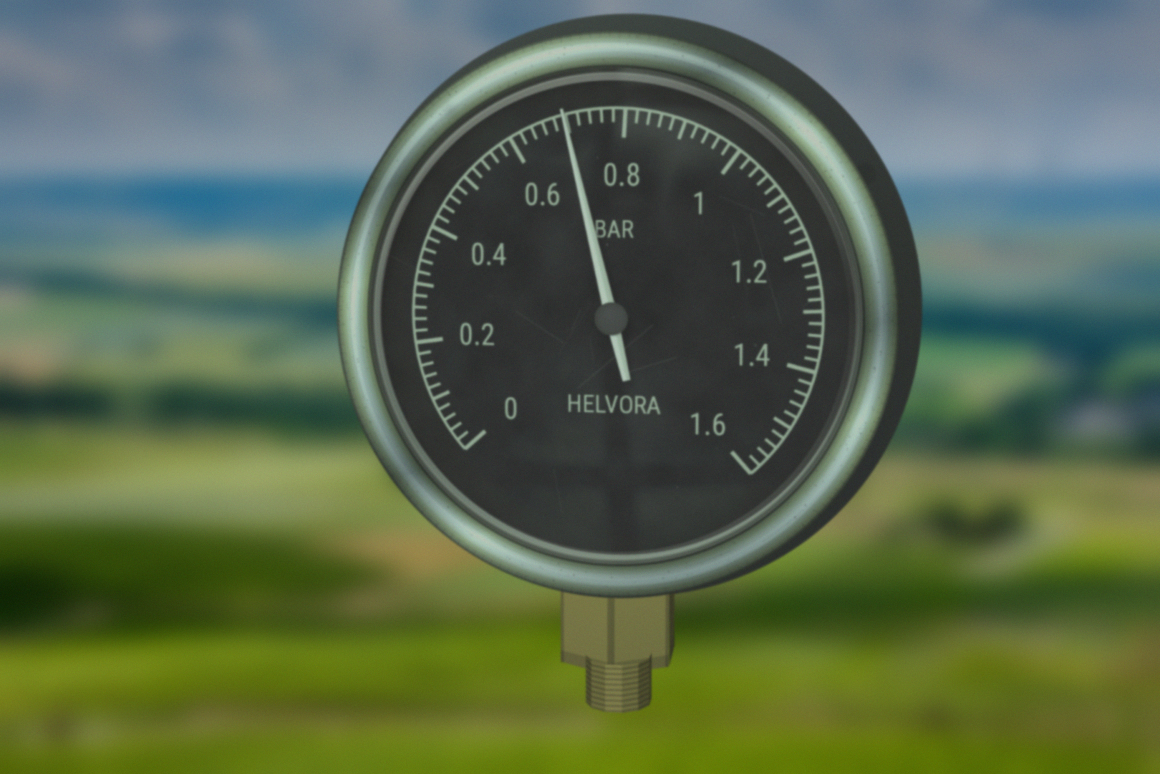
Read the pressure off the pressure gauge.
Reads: 0.7 bar
